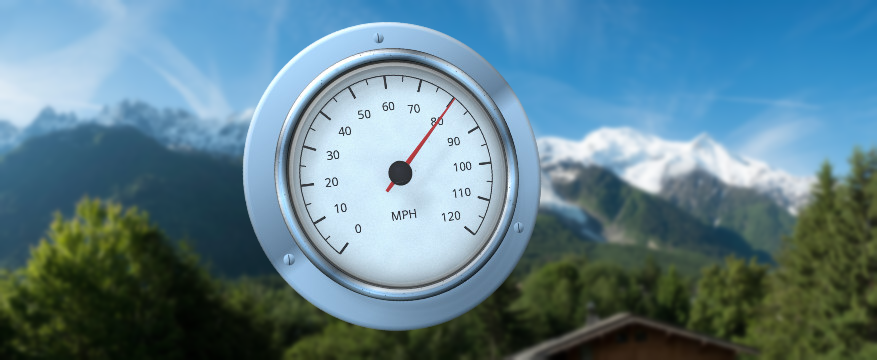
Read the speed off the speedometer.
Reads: 80 mph
